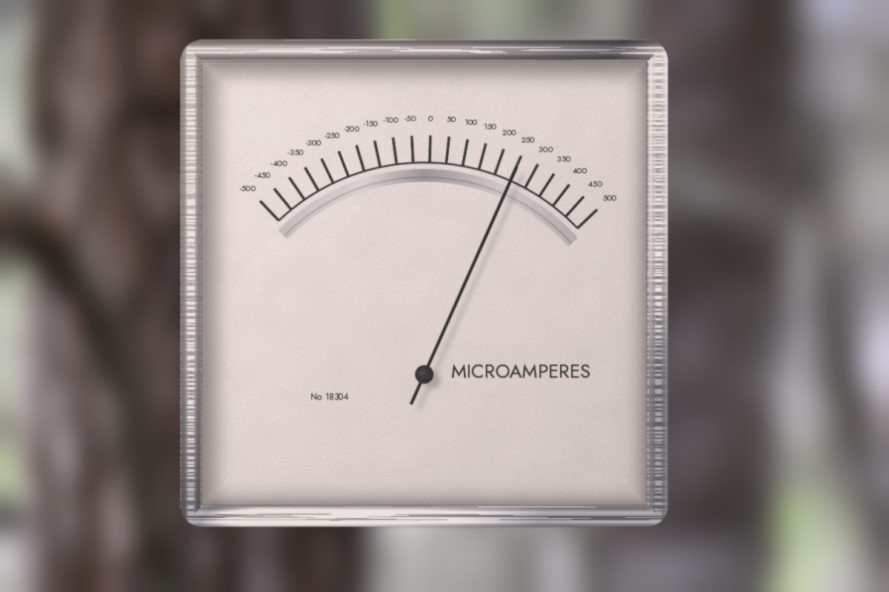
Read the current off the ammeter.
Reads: 250 µA
